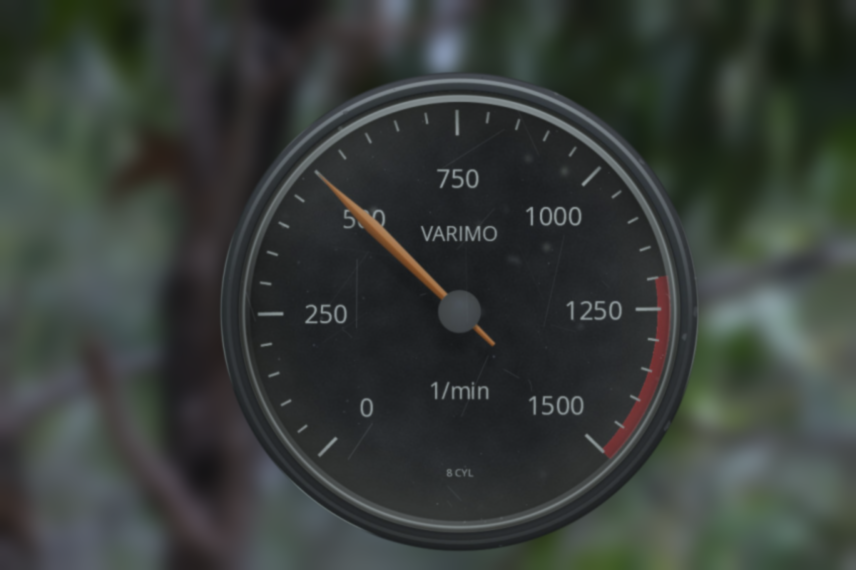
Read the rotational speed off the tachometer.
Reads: 500 rpm
